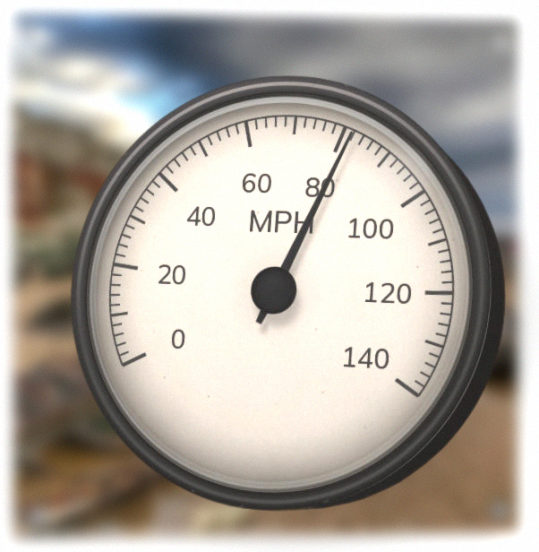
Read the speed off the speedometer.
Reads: 82 mph
